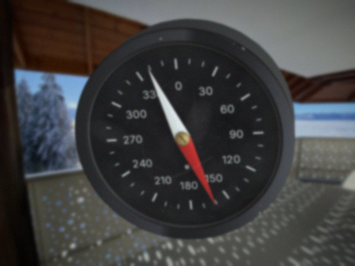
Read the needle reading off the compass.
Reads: 160 °
